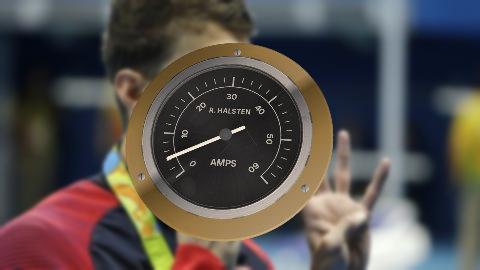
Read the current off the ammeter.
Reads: 4 A
